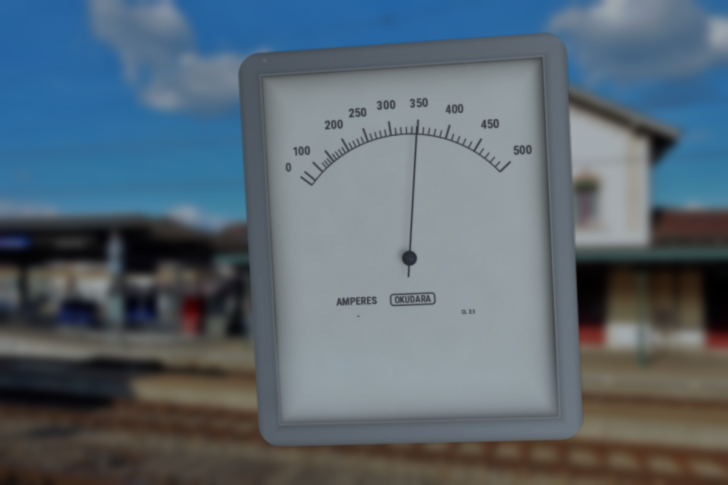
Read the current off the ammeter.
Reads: 350 A
